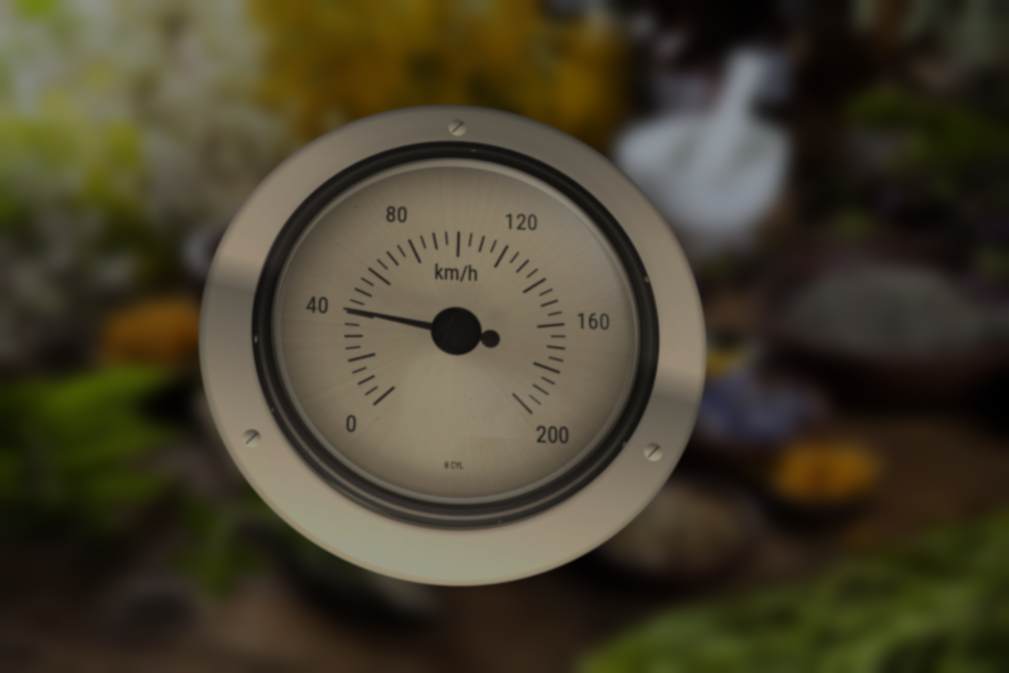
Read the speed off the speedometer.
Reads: 40 km/h
